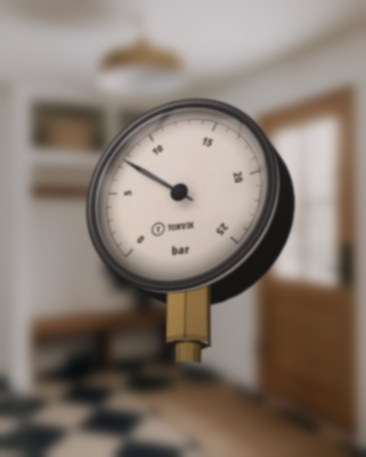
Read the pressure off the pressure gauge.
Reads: 7.5 bar
